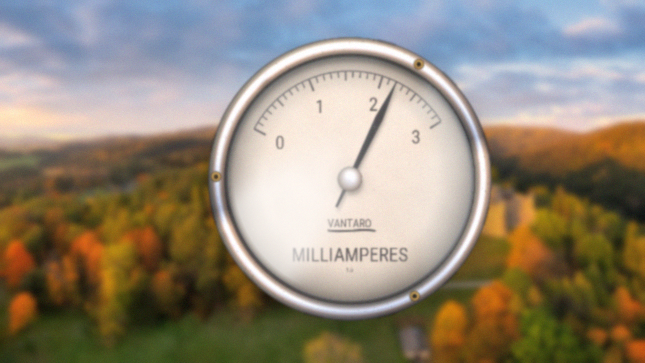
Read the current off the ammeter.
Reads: 2.2 mA
